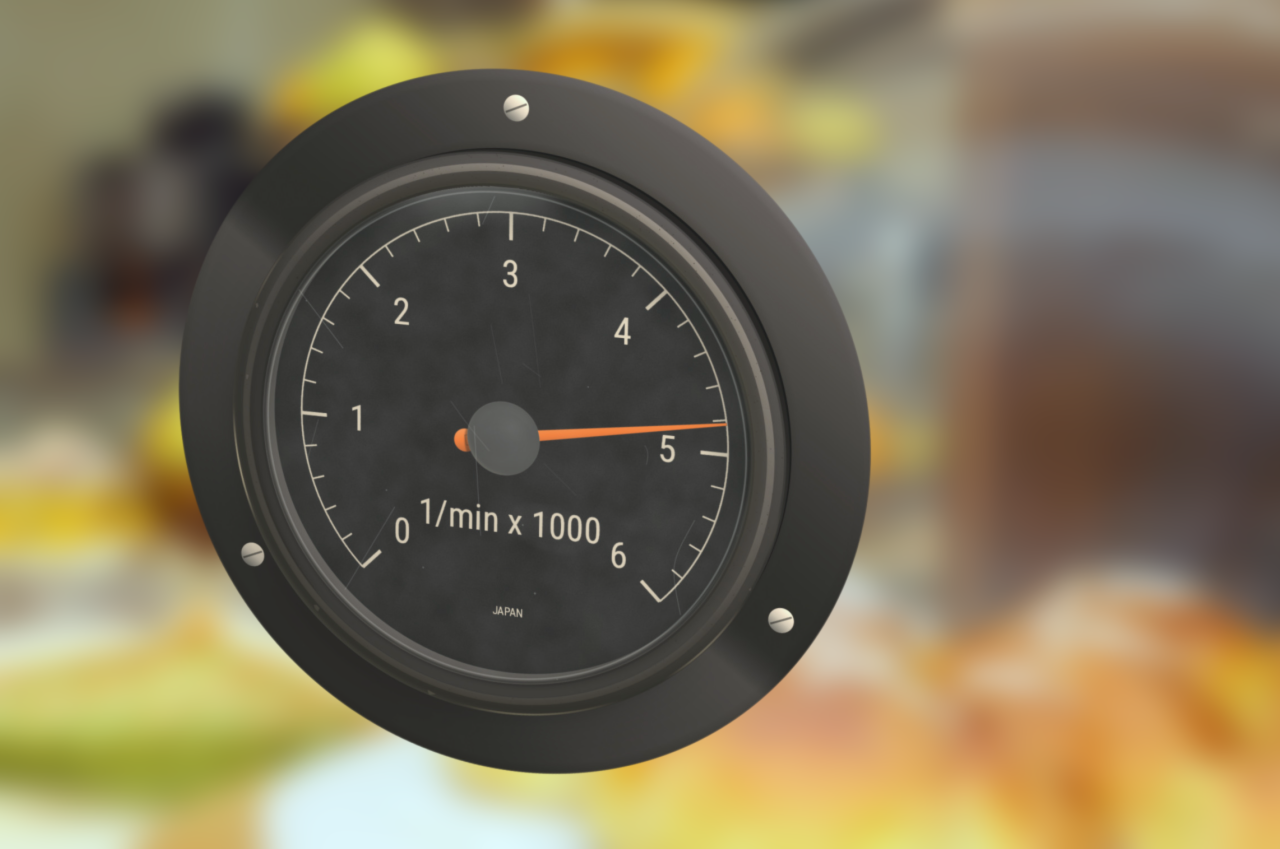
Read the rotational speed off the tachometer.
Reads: 4800 rpm
